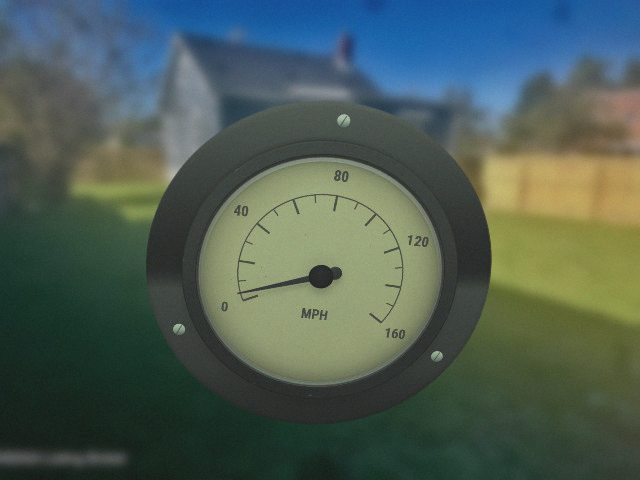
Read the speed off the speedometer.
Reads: 5 mph
